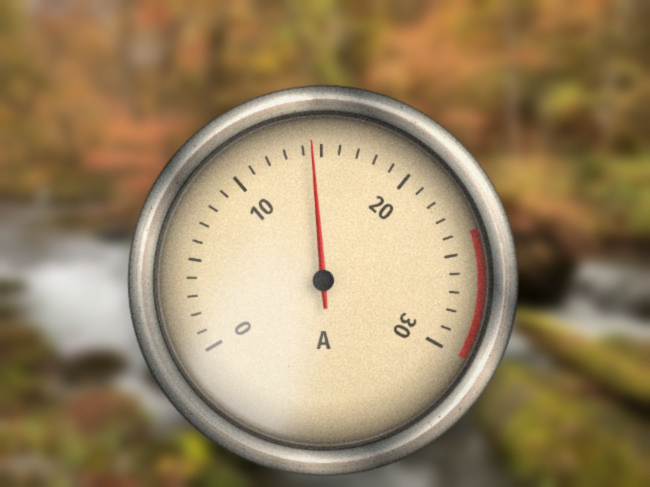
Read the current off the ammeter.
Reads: 14.5 A
